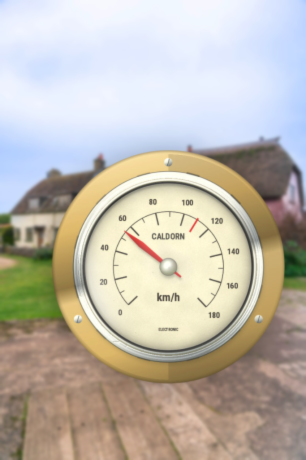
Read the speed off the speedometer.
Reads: 55 km/h
